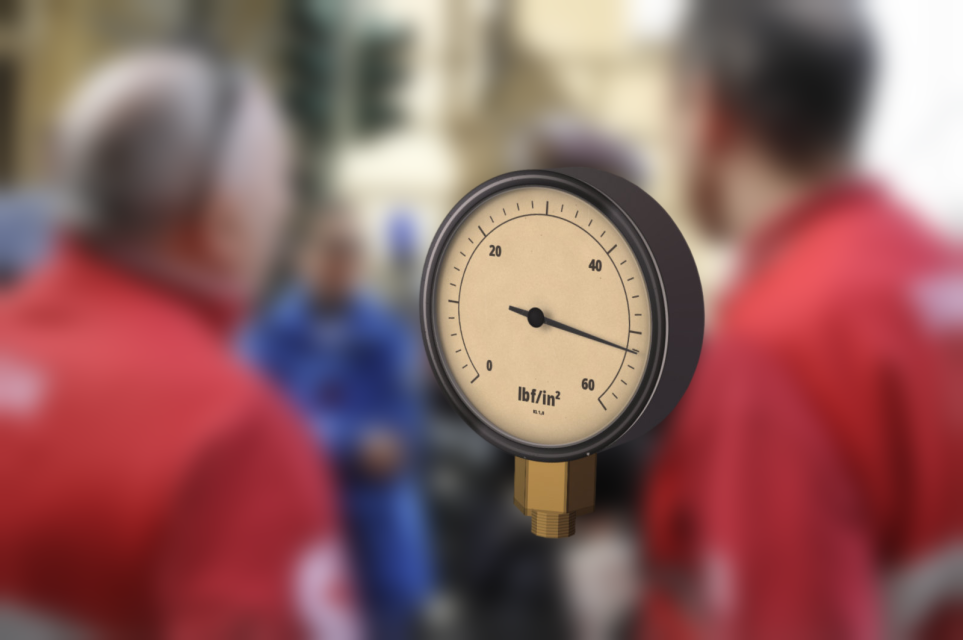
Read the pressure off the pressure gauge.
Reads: 52 psi
